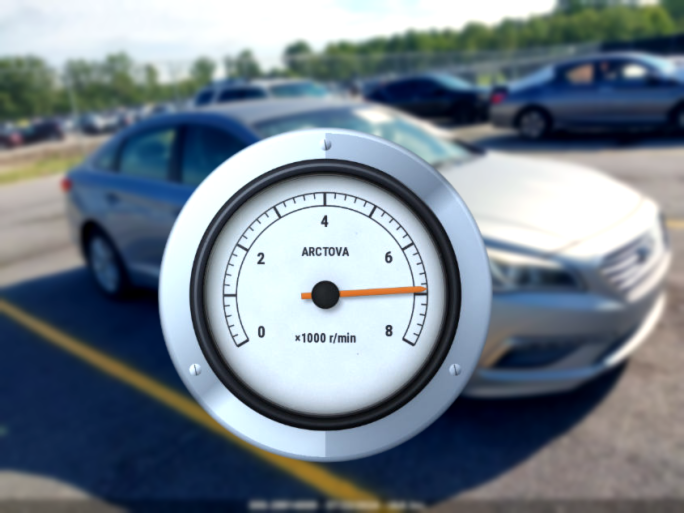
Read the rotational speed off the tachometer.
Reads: 6900 rpm
